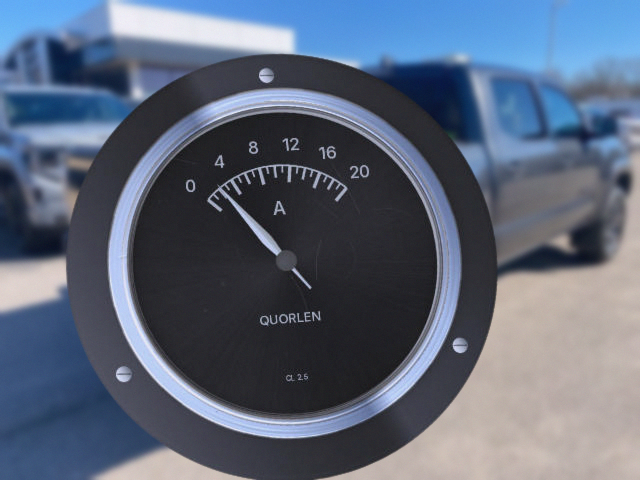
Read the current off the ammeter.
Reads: 2 A
